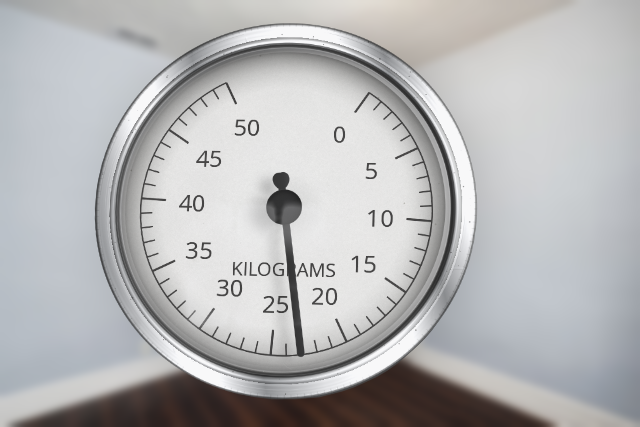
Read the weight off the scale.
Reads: 23 kg
